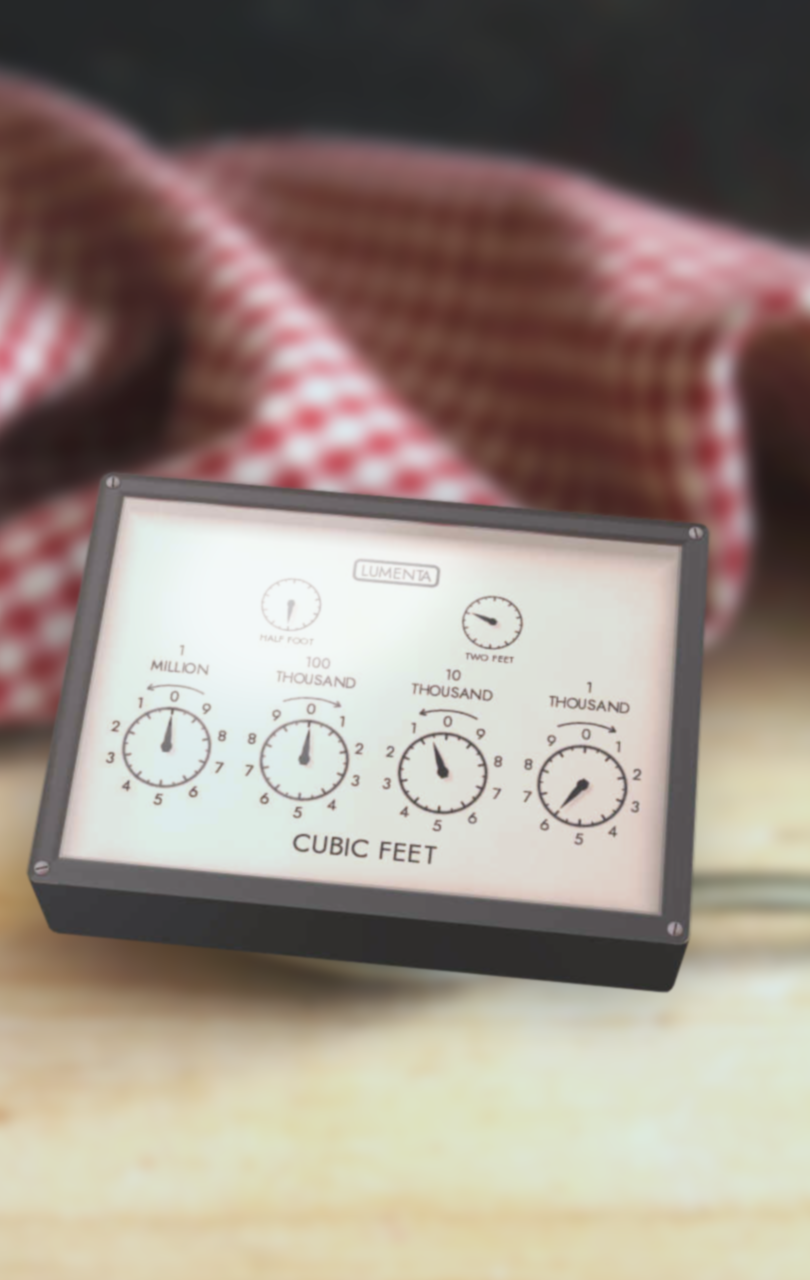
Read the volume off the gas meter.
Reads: 600 ft³
